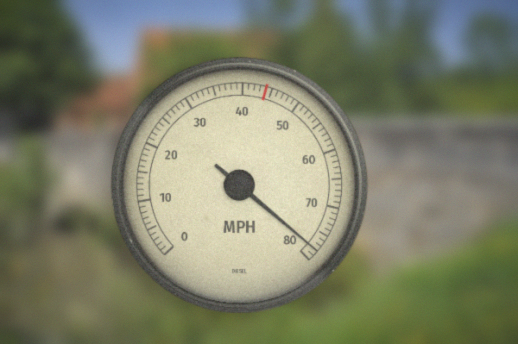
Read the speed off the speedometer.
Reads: 78 mph
